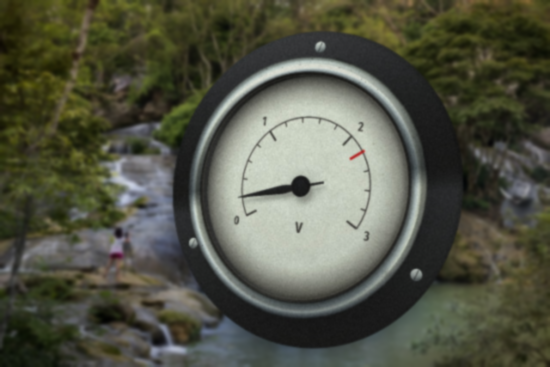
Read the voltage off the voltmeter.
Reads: 0.2 V
